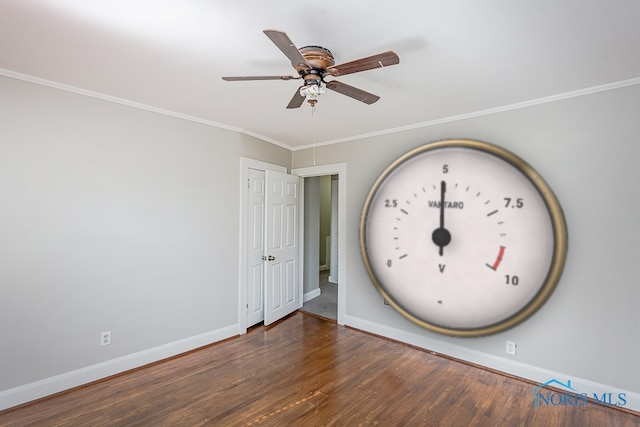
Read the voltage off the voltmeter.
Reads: 5 V
